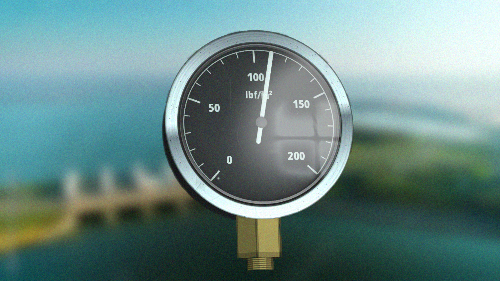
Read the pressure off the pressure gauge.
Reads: 110 psi
